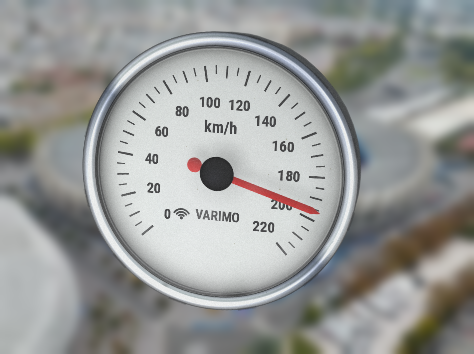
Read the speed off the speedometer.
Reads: 195 km/h
